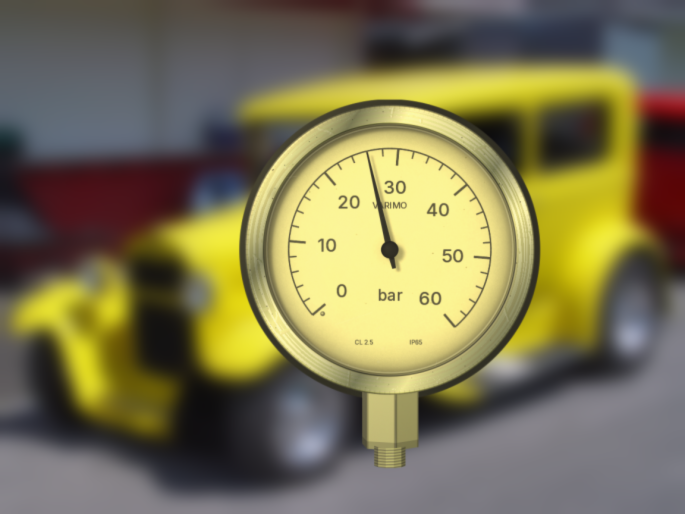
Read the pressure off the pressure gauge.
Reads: 26 bar
